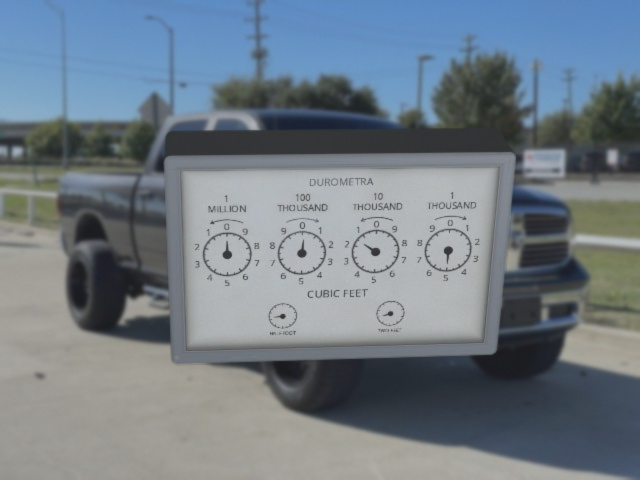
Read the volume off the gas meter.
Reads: 1500 ft³
